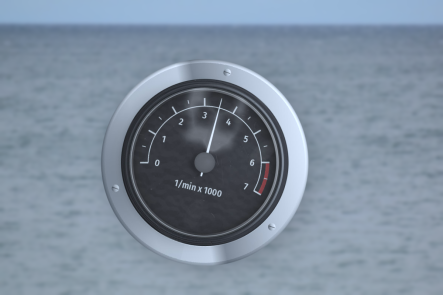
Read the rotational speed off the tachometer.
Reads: 3500 rpm
